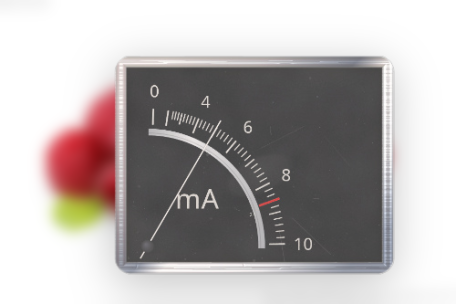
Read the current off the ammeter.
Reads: 5 mA
